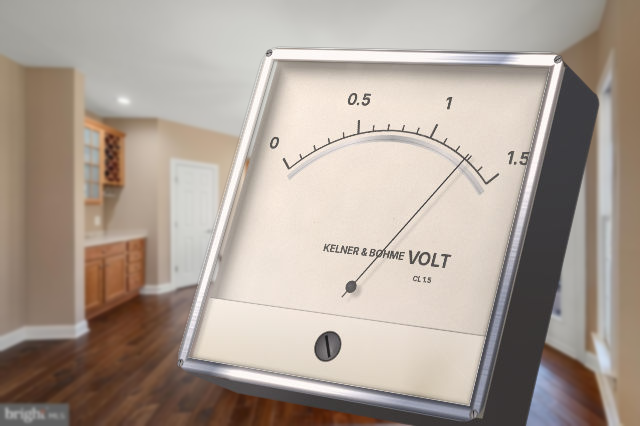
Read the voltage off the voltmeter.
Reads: 1.3 V
